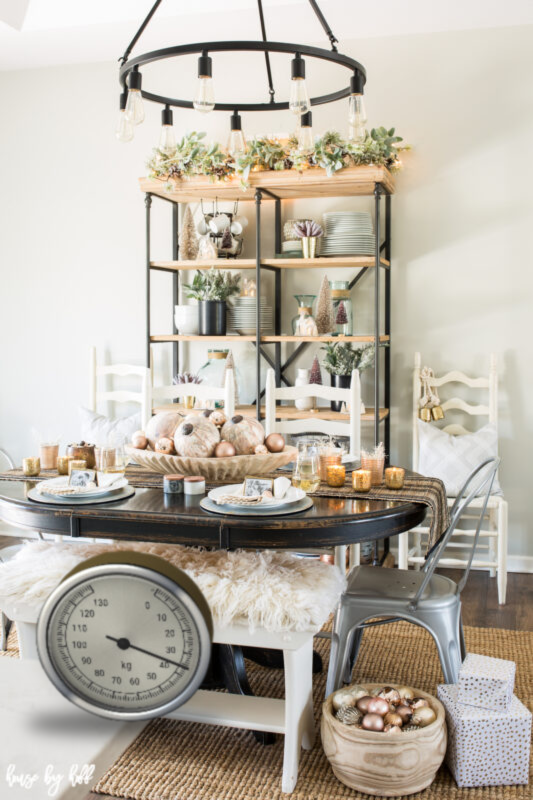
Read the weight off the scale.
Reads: 35 kg
